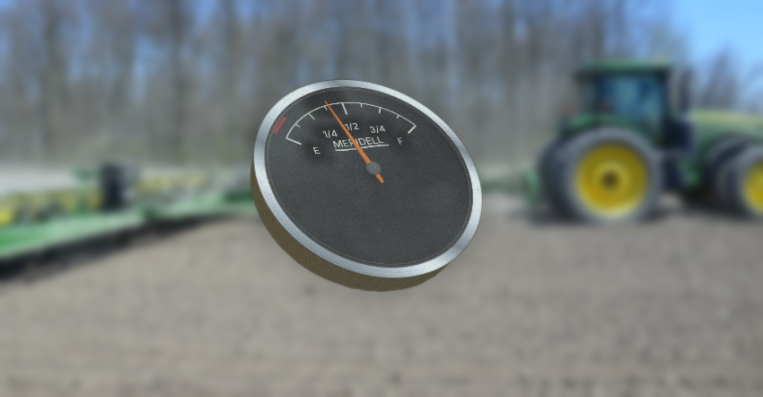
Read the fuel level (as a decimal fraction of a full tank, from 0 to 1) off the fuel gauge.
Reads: 0.375
